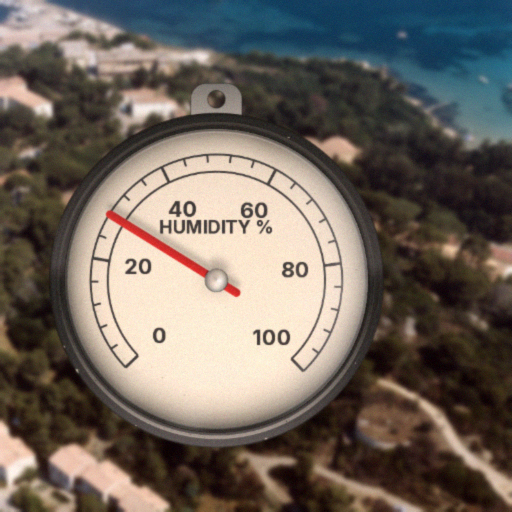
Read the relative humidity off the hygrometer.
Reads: 28 %
